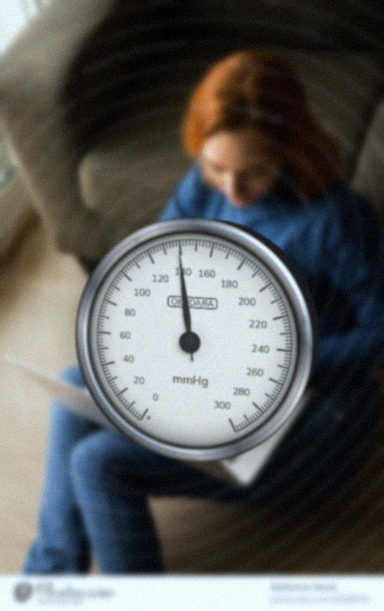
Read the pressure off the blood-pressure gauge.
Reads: 140 mmHg
